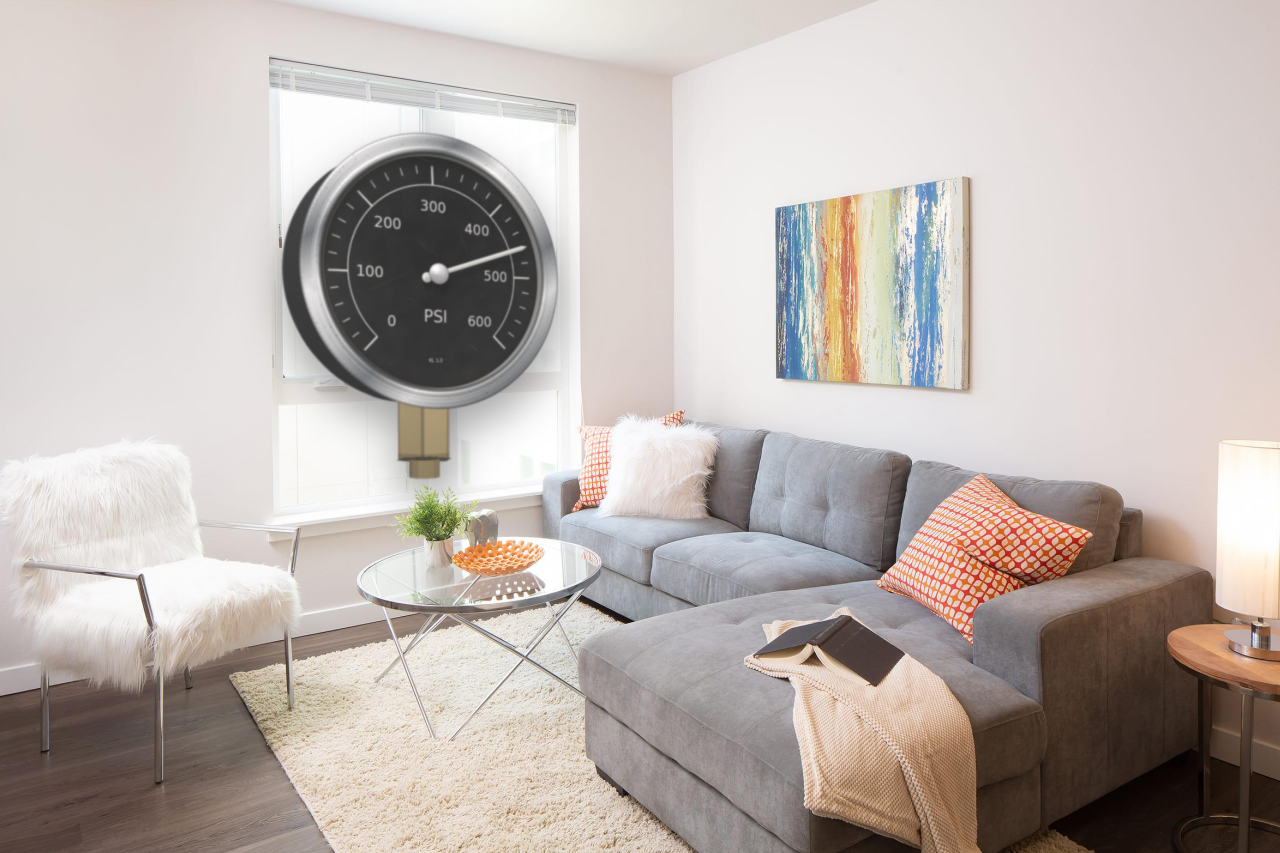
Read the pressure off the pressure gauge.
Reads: 460 psi
